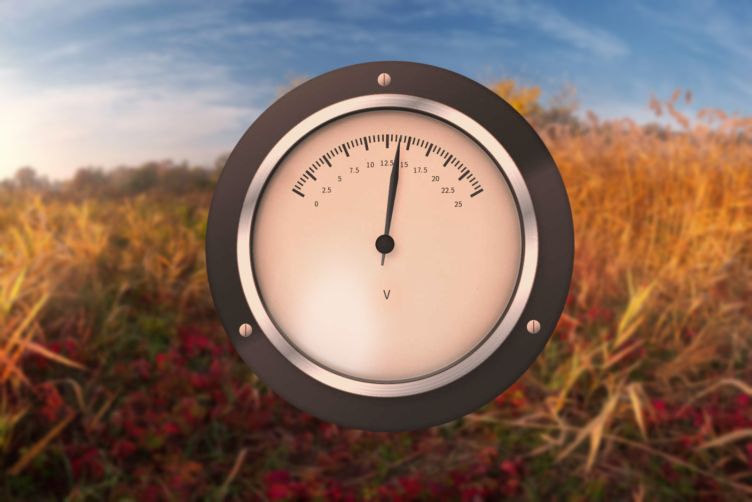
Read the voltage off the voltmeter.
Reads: 14 V
